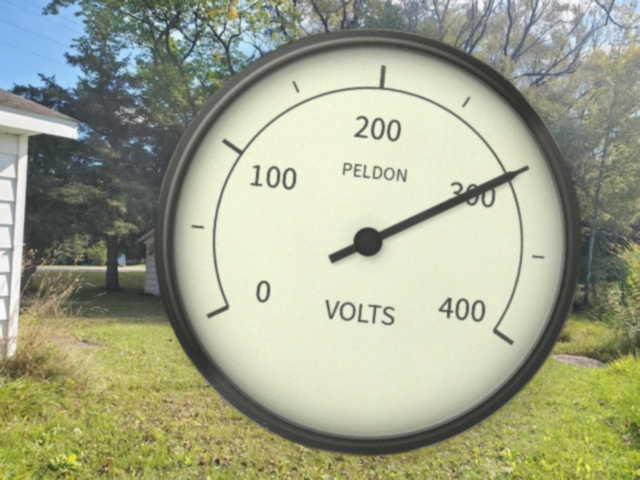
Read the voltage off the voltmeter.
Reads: 300 V
